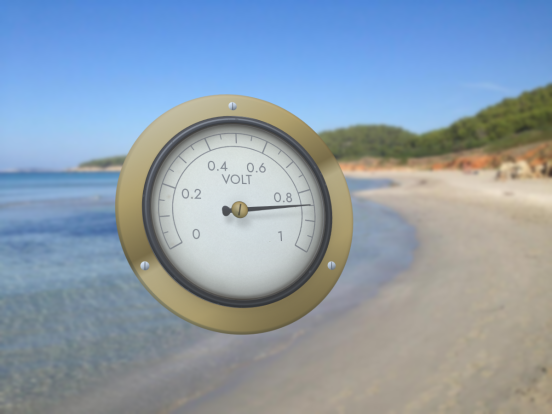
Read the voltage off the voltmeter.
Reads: 0.85 V
